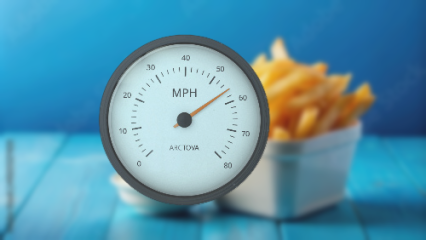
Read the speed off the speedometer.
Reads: 56 mph
